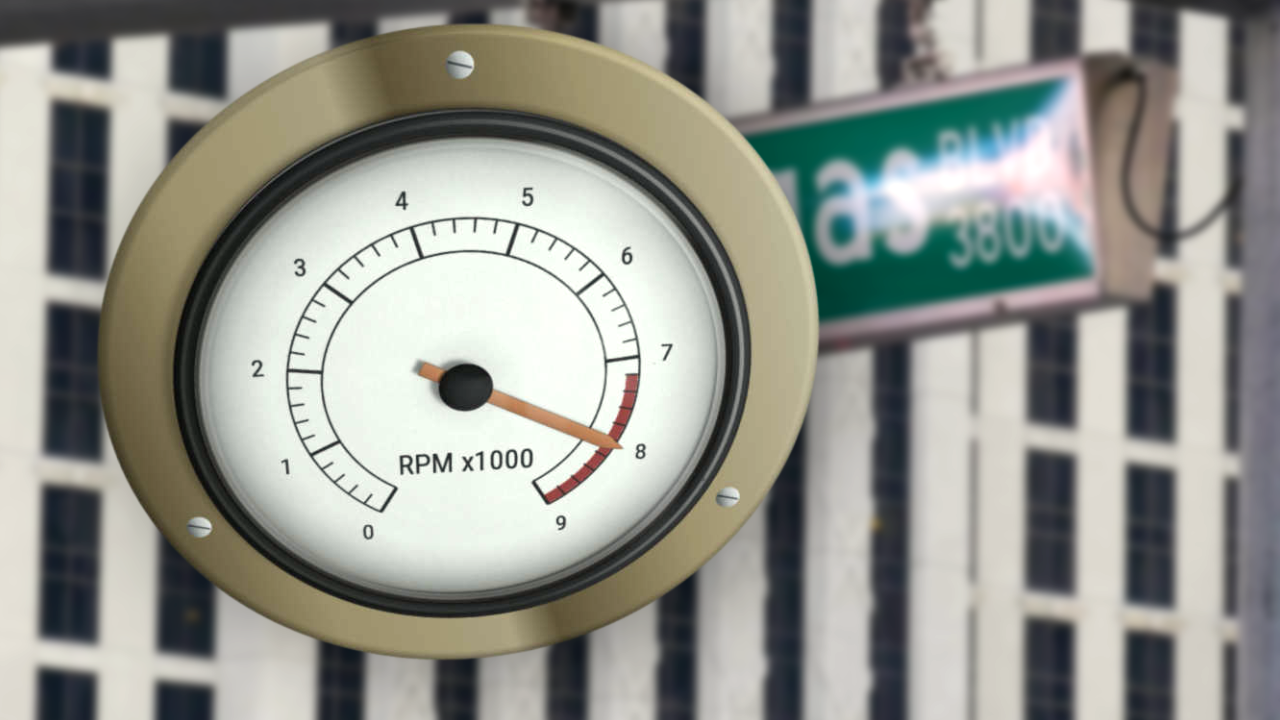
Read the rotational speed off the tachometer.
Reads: 8000 rpm
